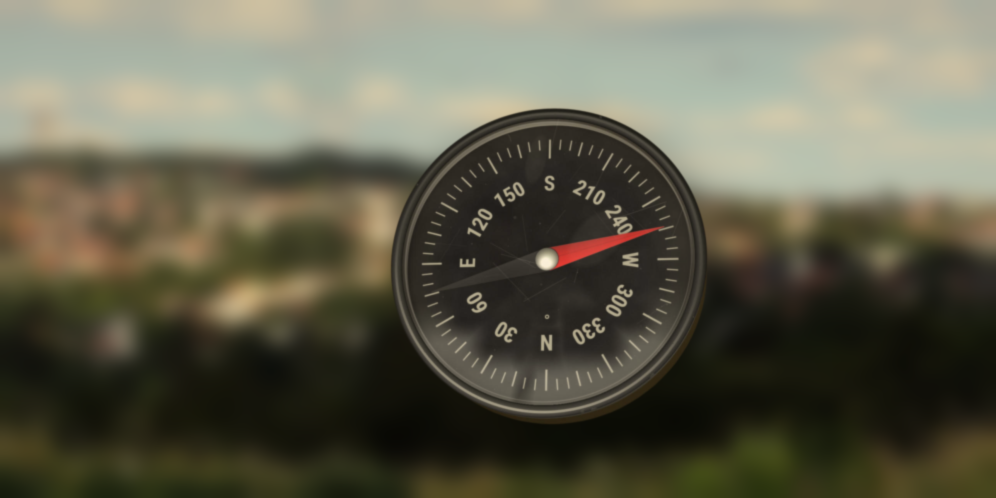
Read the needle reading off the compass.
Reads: 255 °
